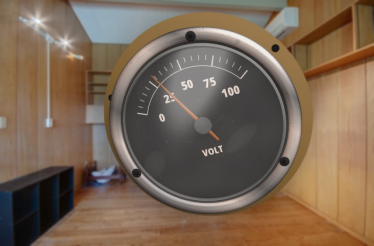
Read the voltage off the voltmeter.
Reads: 30 V
